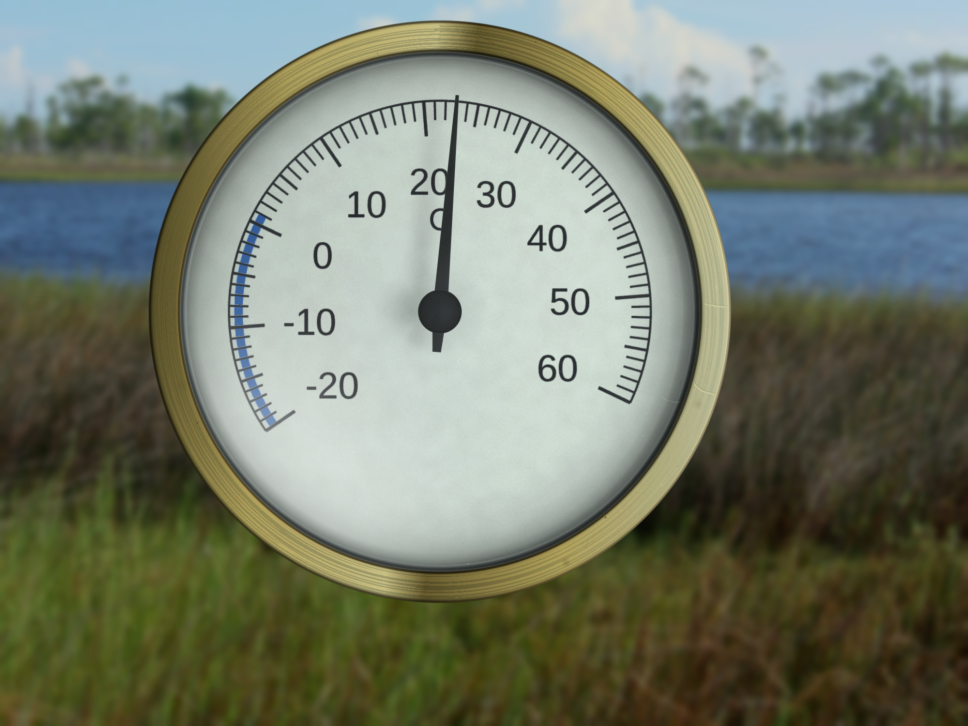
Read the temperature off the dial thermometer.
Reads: 23 °C
